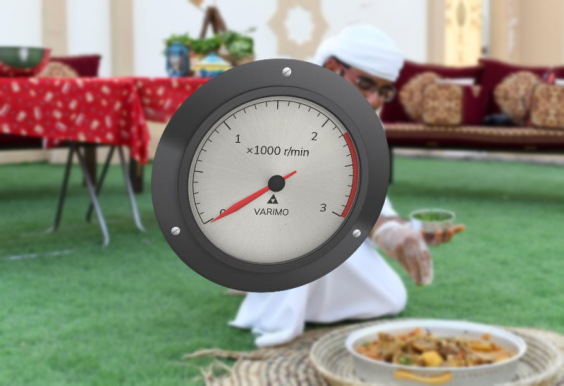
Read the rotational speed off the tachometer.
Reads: 0 rpm
